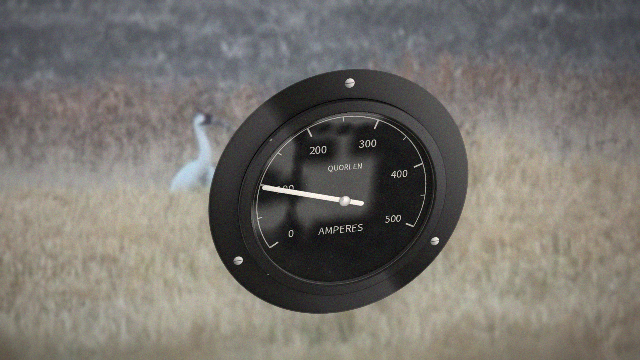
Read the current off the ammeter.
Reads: 100 A
